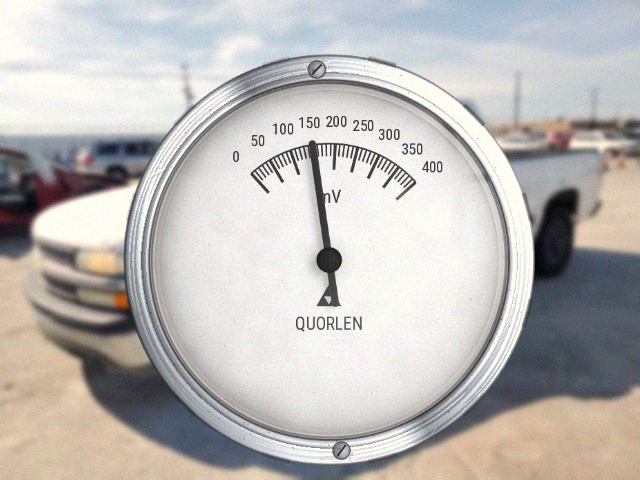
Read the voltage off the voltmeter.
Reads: 150 mV
